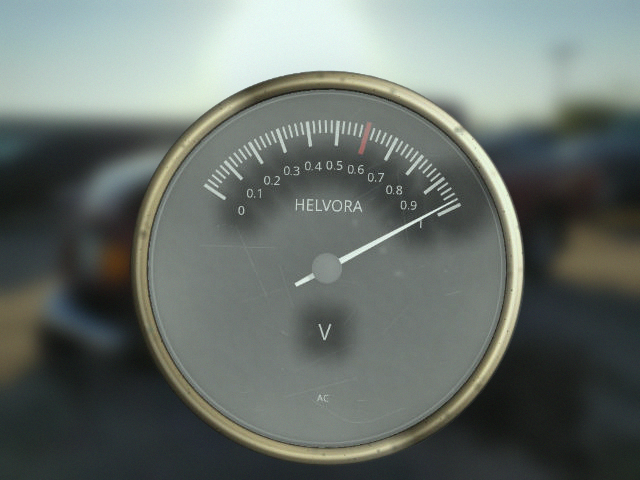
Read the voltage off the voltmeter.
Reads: 0.98 V
